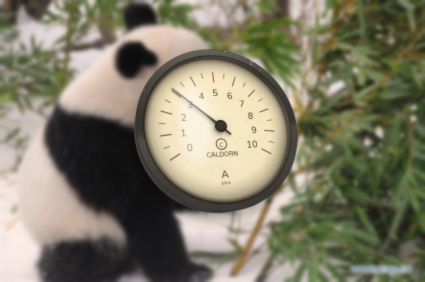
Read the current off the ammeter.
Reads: 3 A
